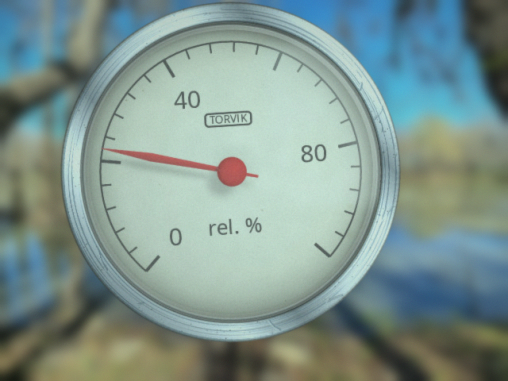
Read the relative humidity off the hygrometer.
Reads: 22 %
